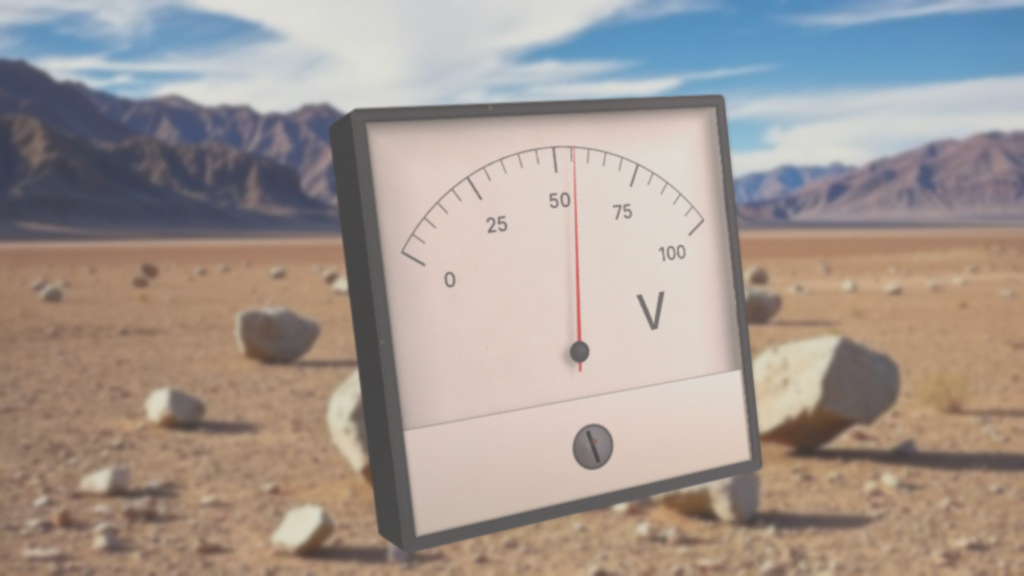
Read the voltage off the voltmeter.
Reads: 55 V
